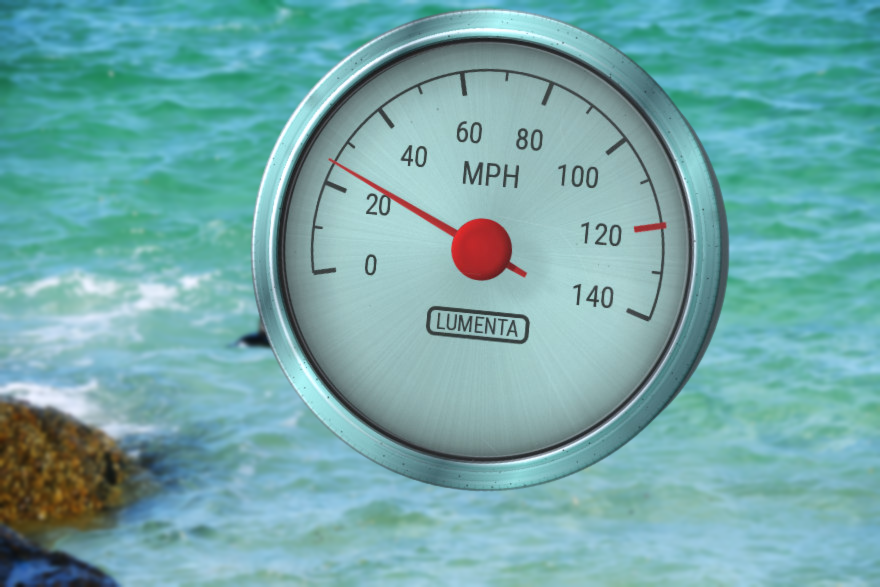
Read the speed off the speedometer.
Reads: 25 mph
